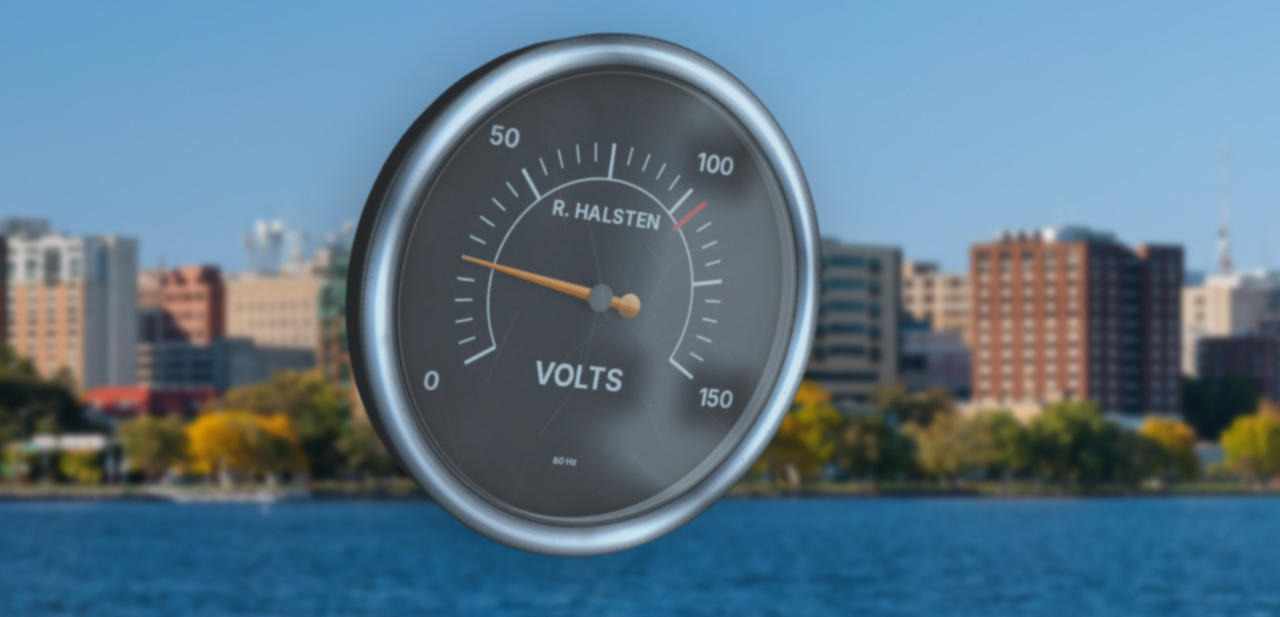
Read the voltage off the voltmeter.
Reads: 25 V
